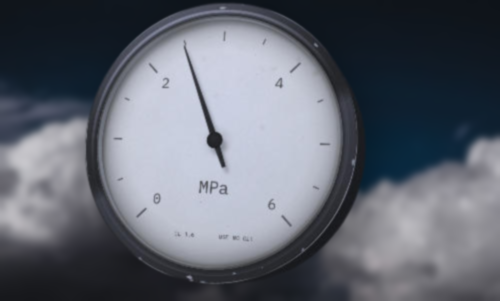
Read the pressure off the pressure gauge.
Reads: 2.5 MPa
